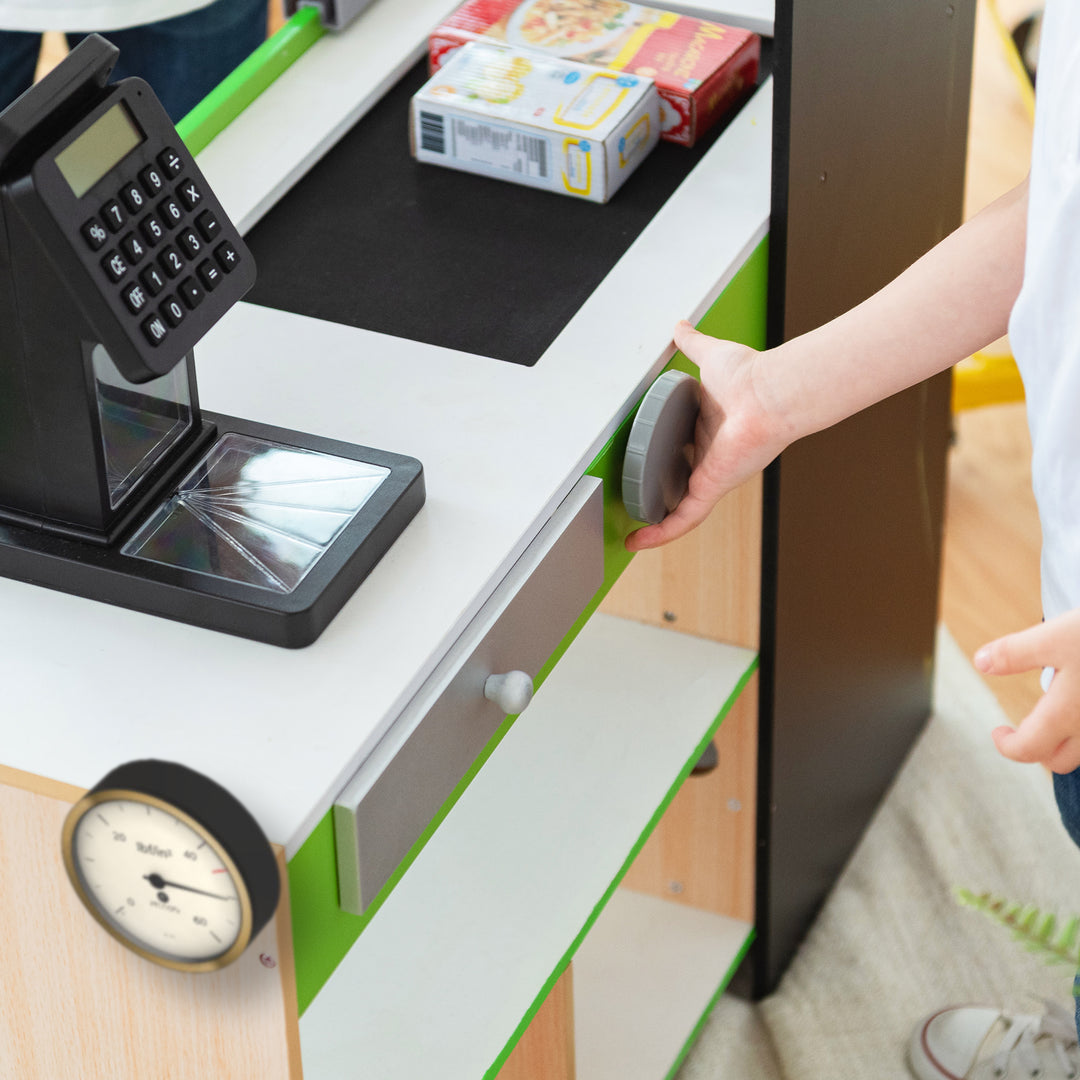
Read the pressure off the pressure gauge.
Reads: 50 psi
